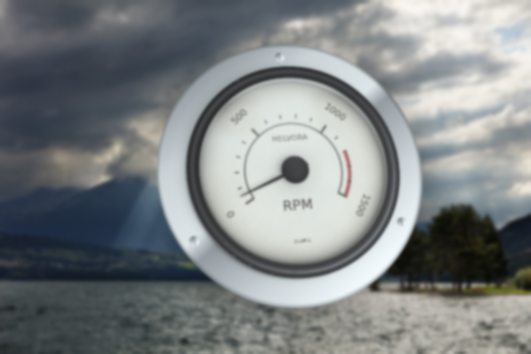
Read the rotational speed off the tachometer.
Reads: 50 rpm
